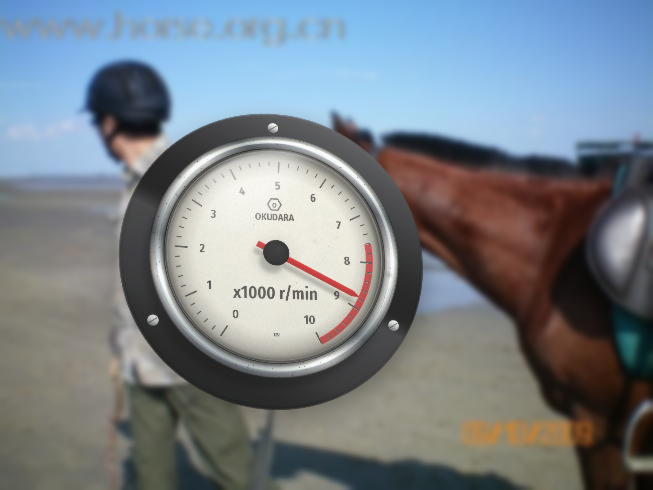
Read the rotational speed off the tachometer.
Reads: 8800 rpm
